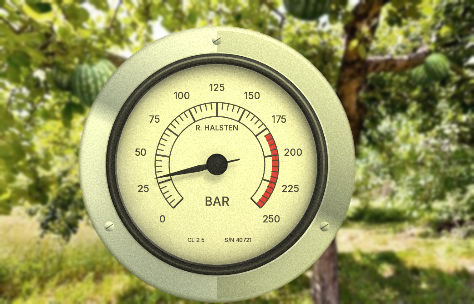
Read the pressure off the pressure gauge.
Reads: 30 bar
